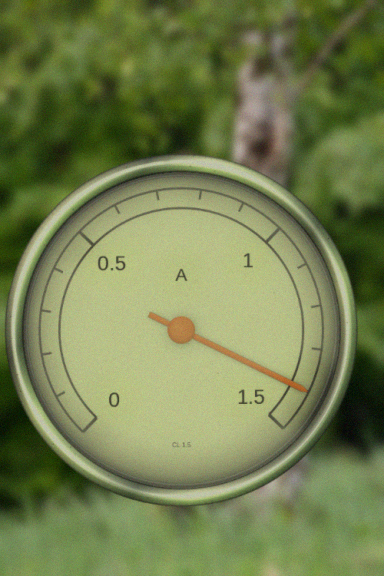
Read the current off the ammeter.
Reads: 1.4 A
